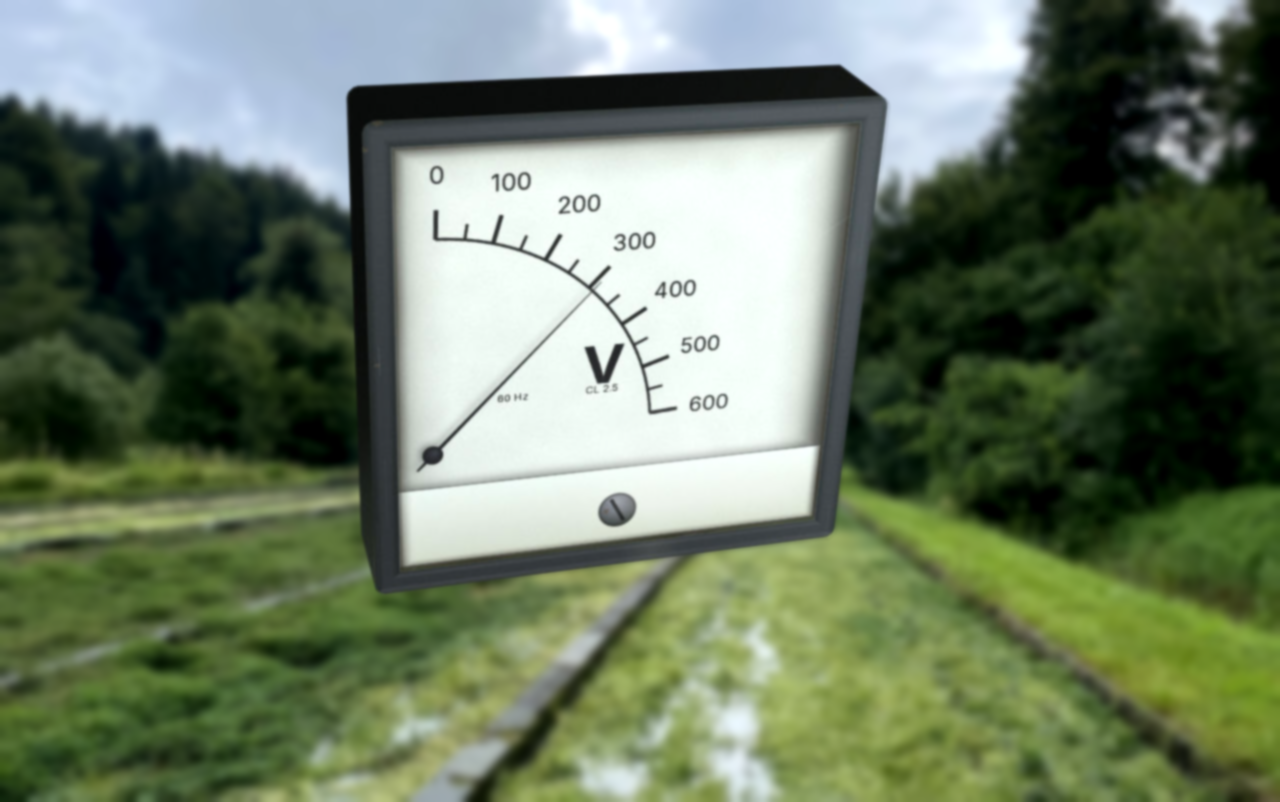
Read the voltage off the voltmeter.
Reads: 300 V
